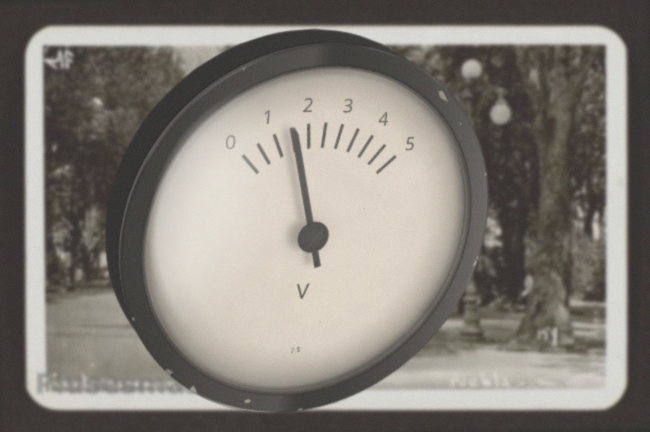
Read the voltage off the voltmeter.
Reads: 1.5 V
